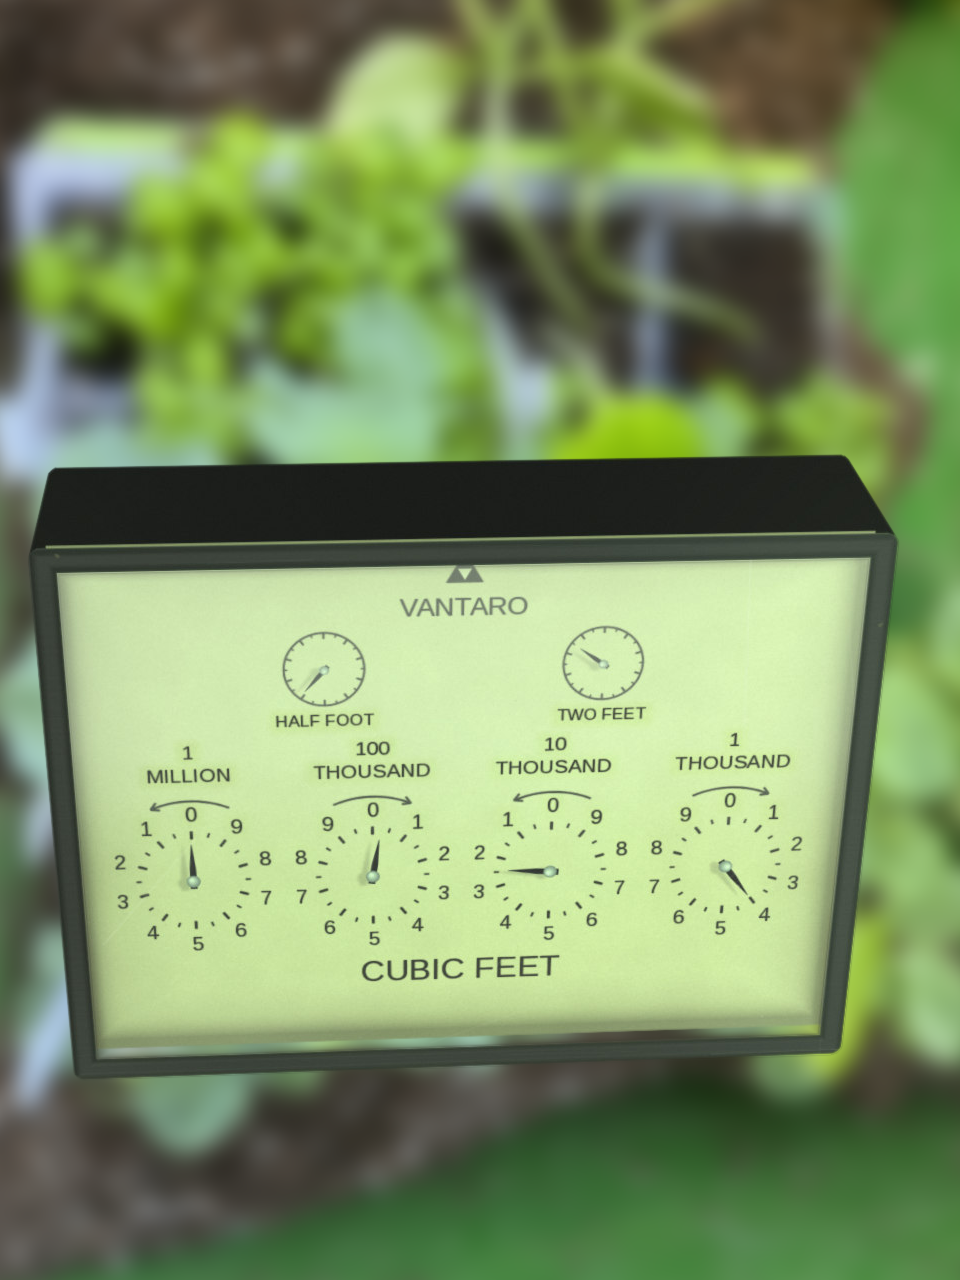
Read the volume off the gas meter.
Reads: 2400 ft³
